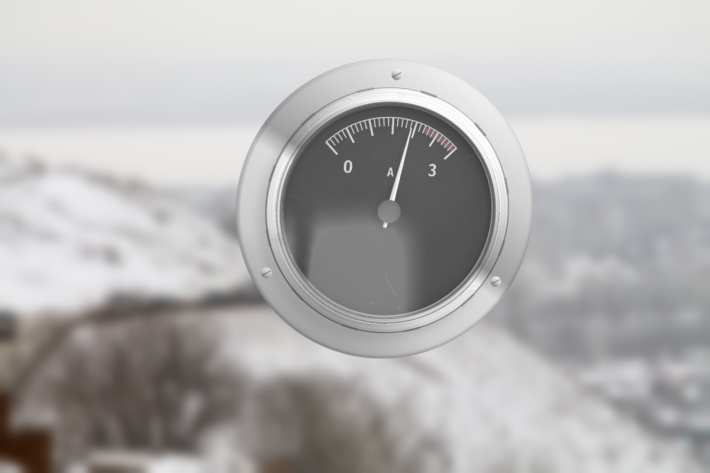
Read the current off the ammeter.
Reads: 1.9 A
